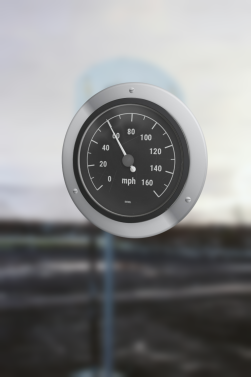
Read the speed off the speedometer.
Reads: 60 mph
